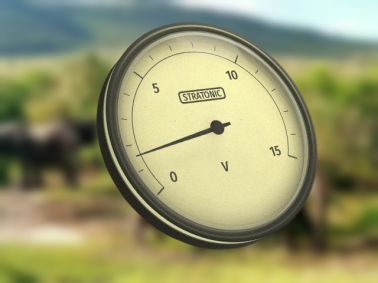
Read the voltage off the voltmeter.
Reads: 1.5 V
